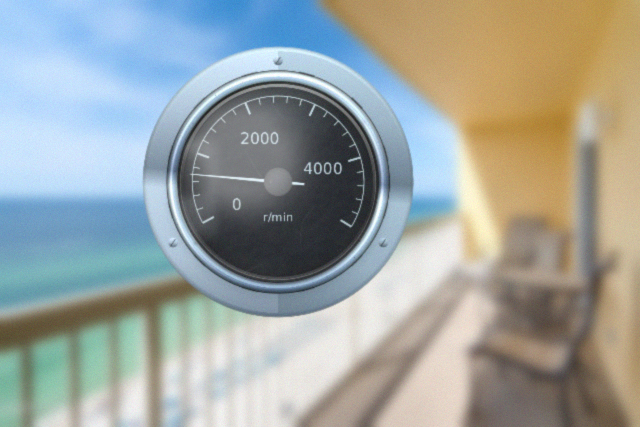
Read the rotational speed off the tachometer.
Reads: 700 rpm
